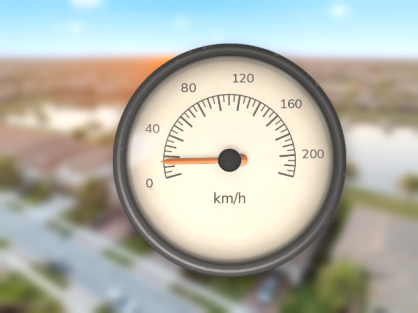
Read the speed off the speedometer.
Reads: 15 km/h
